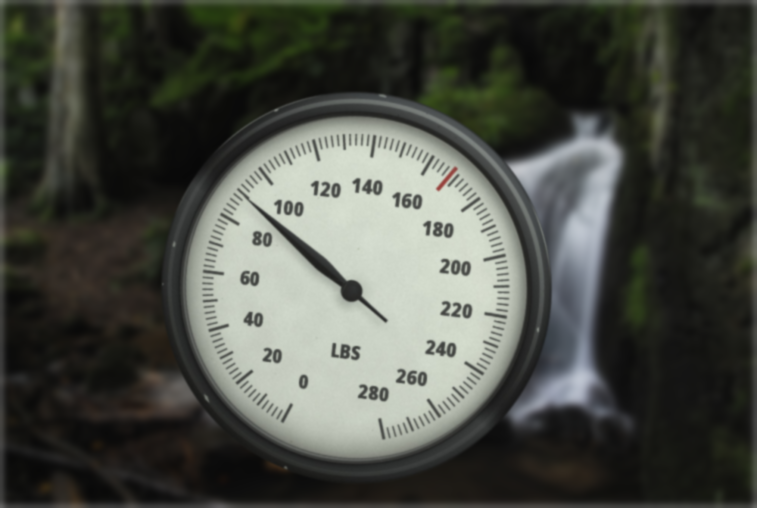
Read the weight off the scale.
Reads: 90 lb
